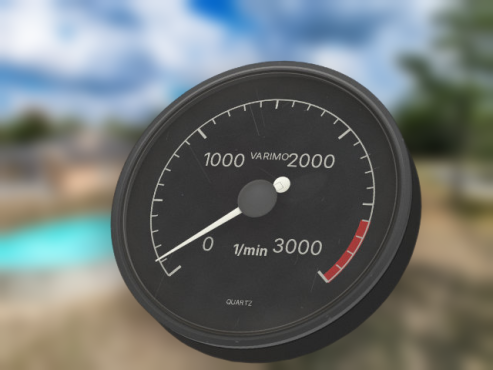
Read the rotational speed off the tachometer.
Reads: 100 rpm
